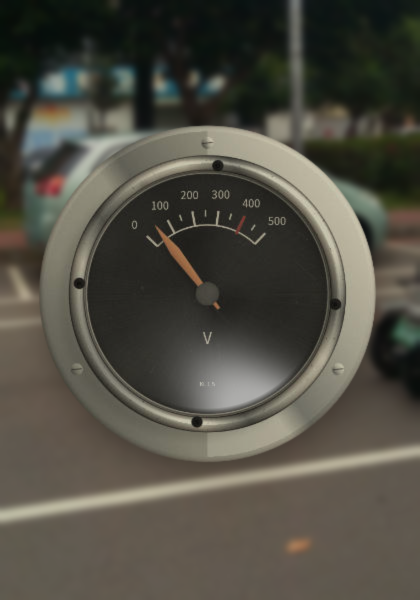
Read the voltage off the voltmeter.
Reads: 50 V
